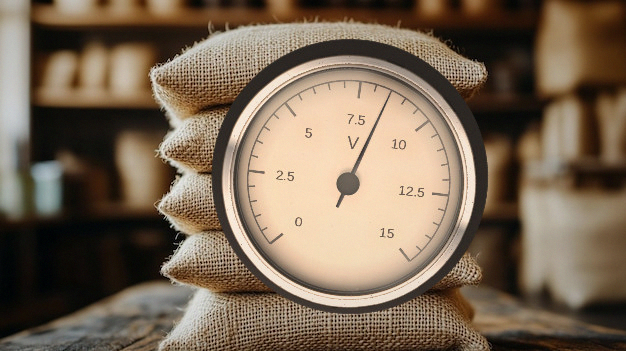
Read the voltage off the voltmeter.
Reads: 8.5 V
